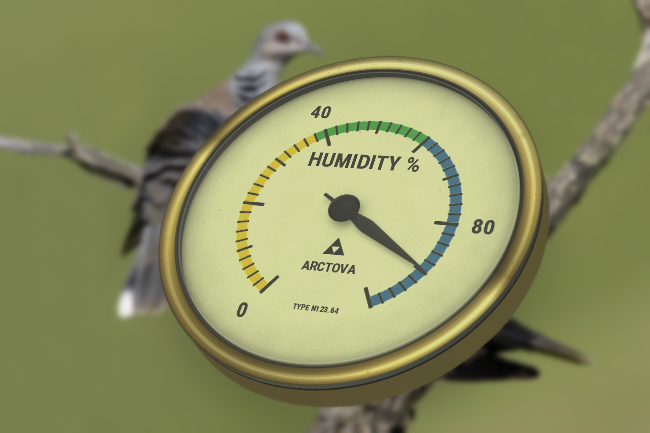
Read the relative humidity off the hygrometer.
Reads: 90 %
